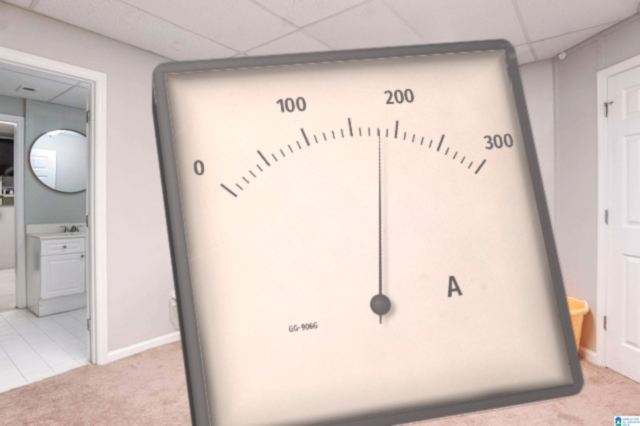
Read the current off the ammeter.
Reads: 180 A
